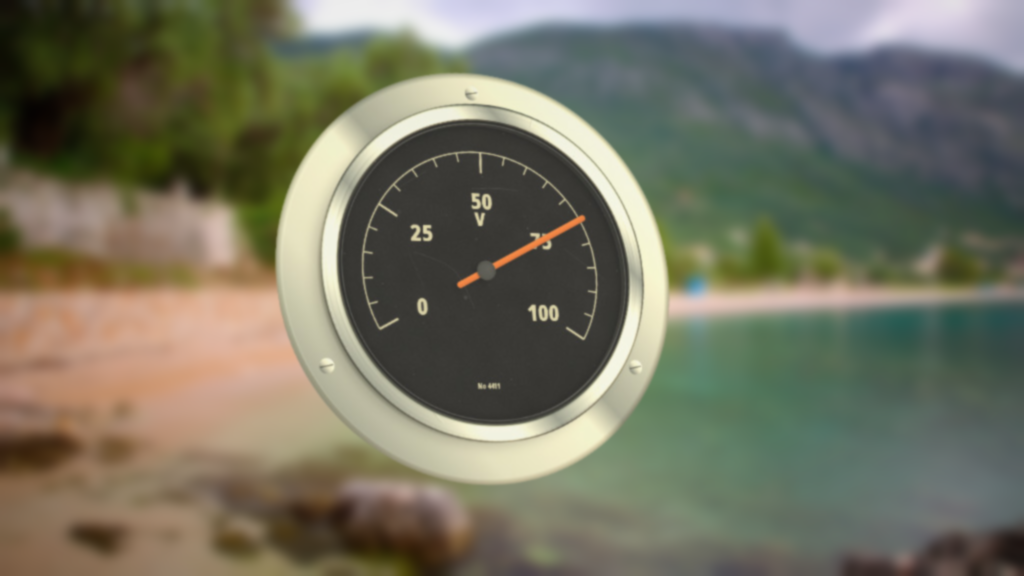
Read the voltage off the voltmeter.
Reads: 75 V
